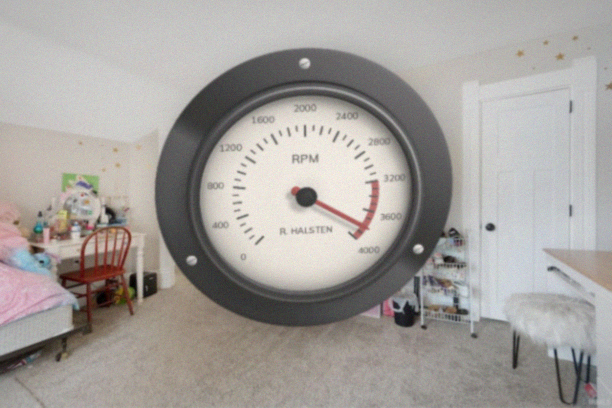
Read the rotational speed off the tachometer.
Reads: 3800 rpm
